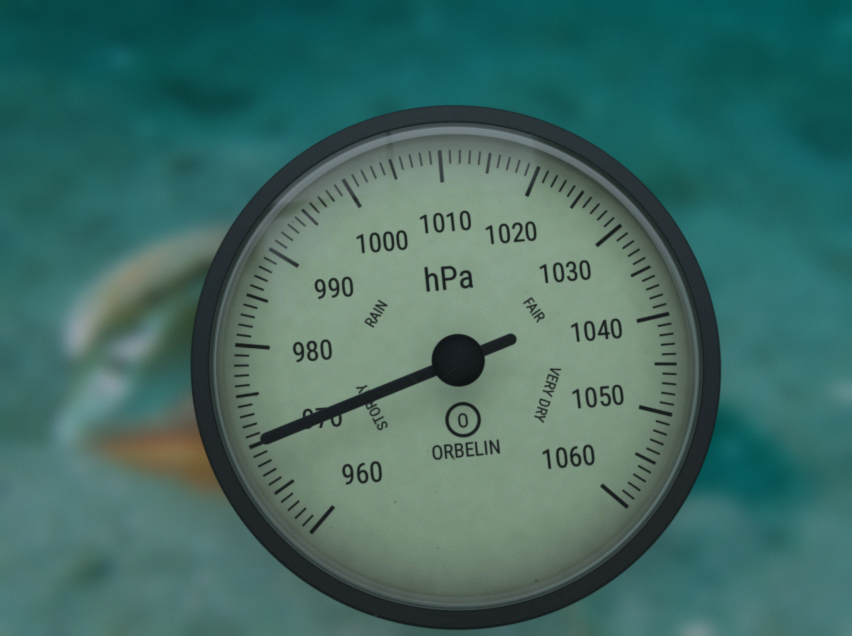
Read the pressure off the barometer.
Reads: 970 hPa
